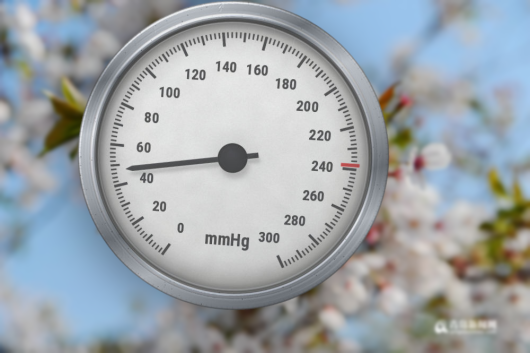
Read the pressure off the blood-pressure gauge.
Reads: 48 mmHg
